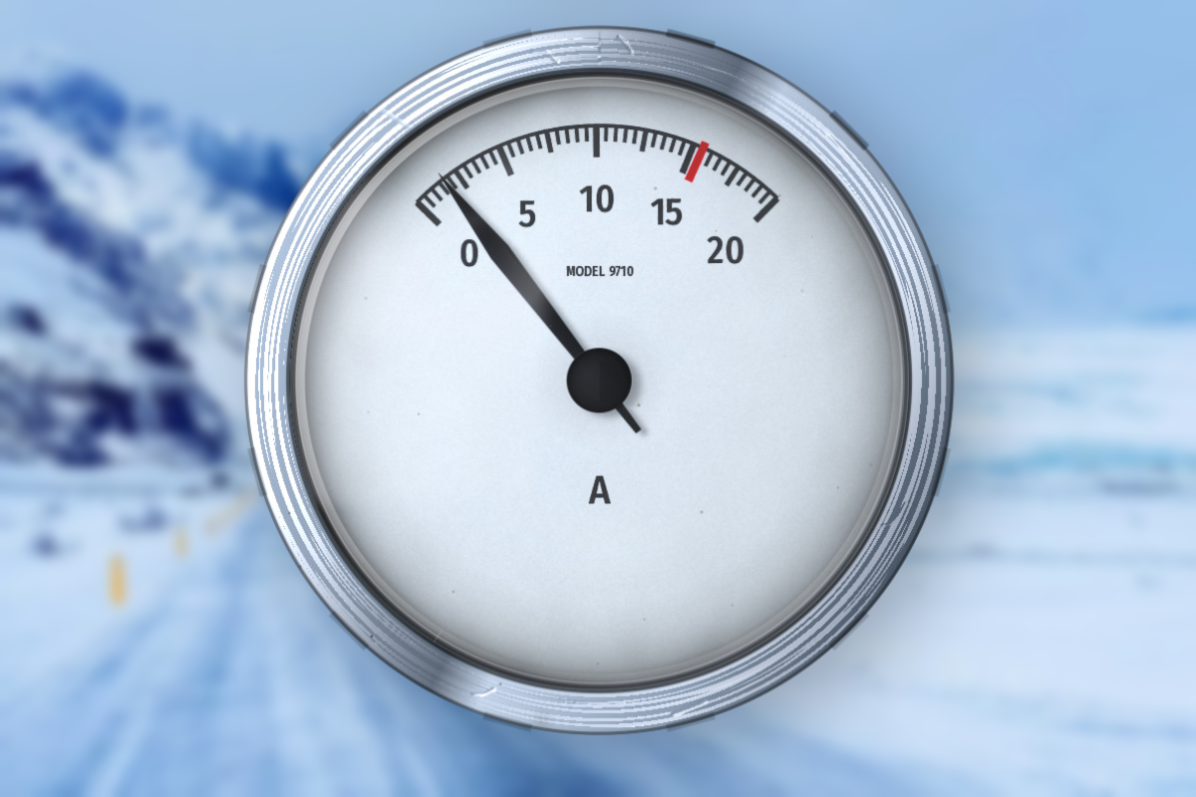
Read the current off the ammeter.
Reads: 1.75 A
